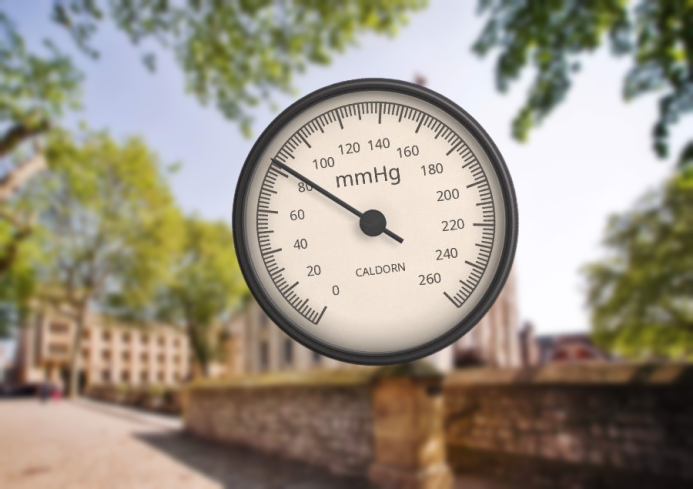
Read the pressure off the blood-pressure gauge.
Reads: 84 mmHg
